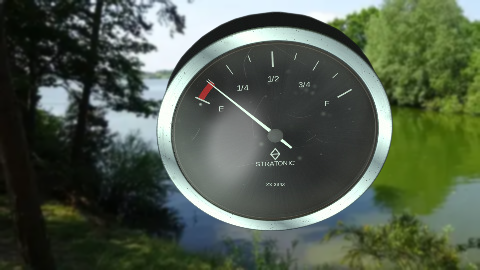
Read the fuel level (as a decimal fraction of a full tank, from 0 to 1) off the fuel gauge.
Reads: 0.125
